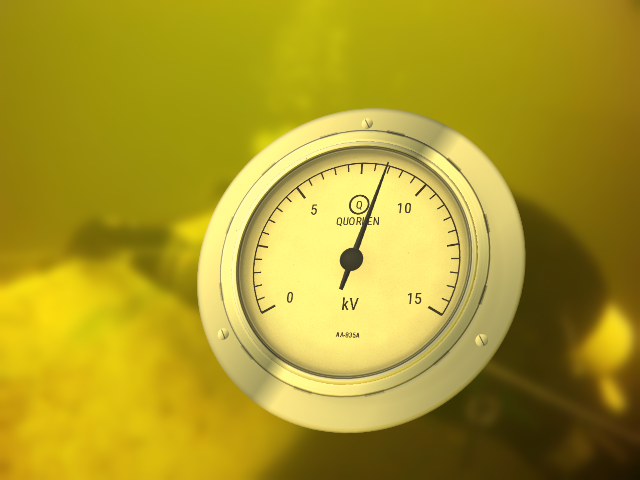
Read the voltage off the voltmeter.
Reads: 8.5 kV
